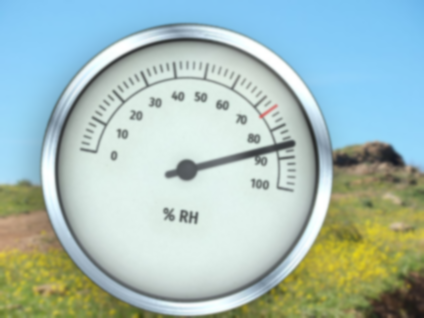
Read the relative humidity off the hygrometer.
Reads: 86 %
